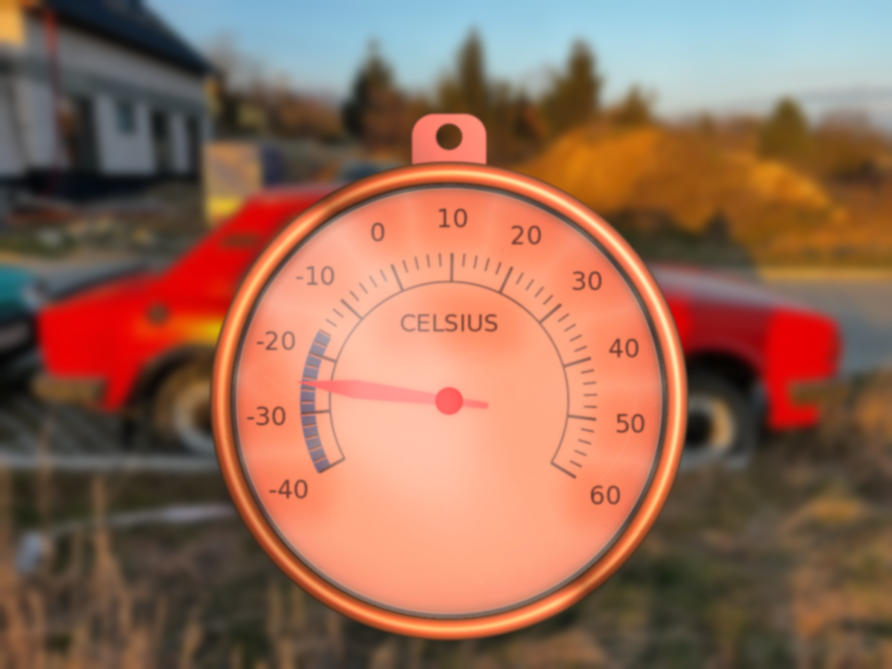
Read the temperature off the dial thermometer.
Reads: -25 °C
